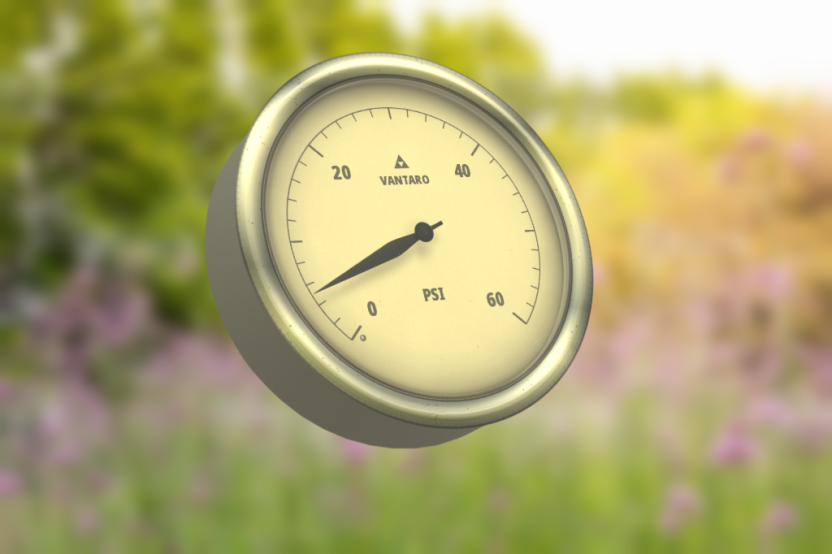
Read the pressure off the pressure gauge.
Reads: 5 psi
